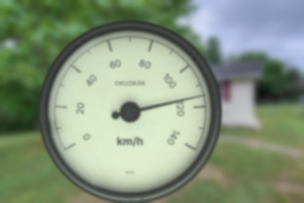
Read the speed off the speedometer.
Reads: 115 km/h
